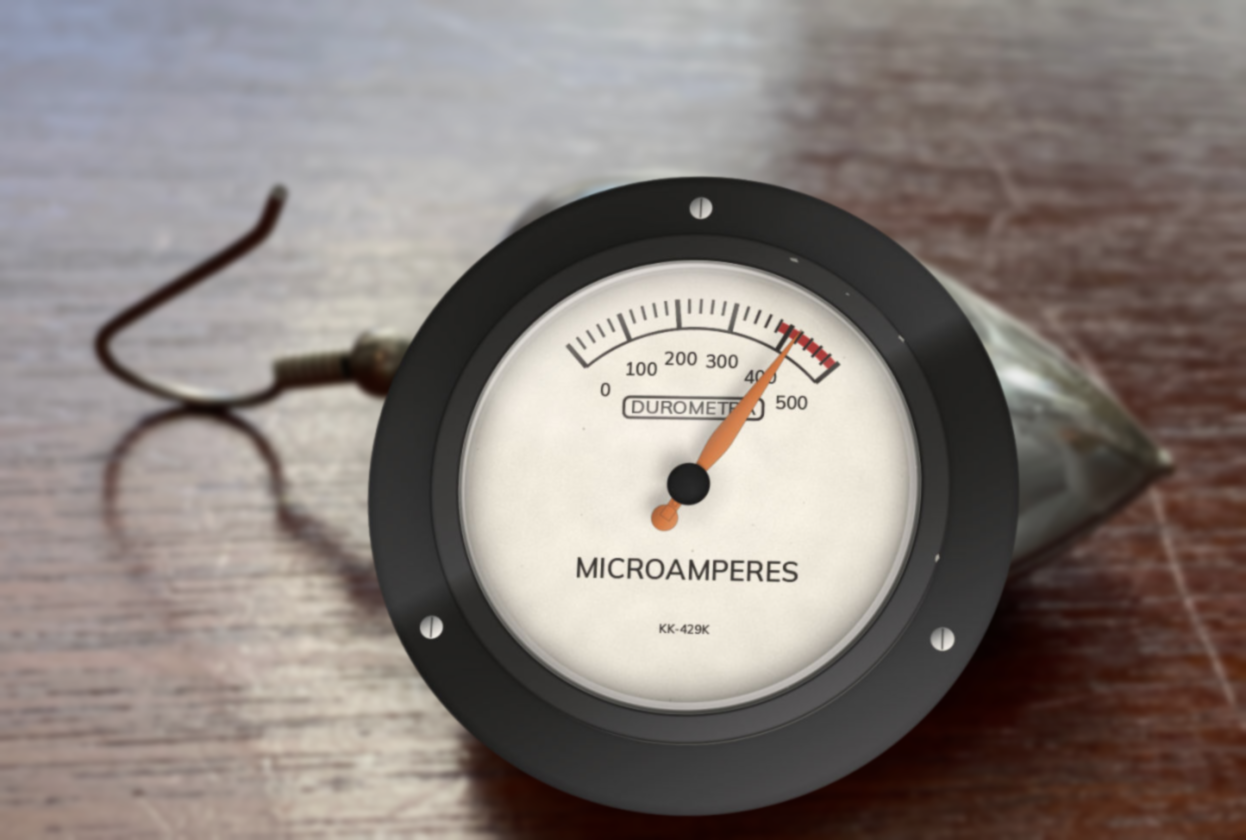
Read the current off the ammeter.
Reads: 420 µA
